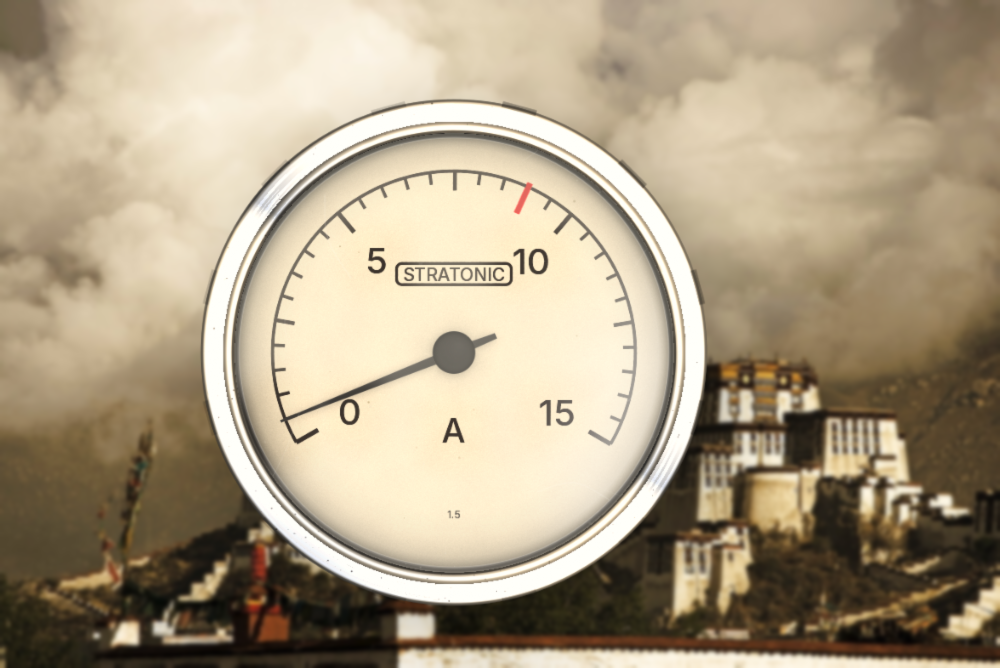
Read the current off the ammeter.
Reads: 0.5 A
